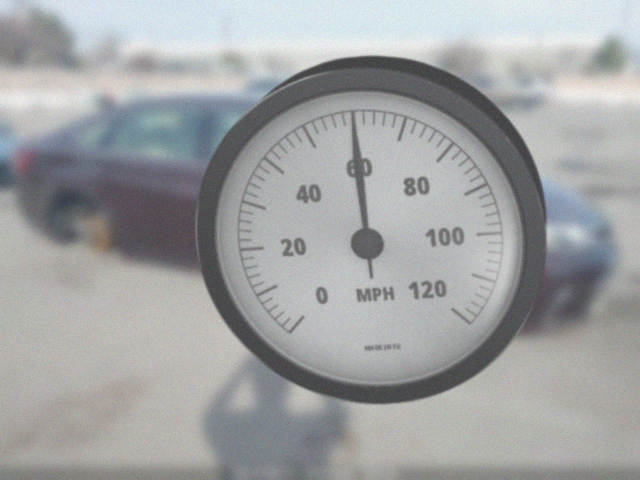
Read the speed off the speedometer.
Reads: 60 mph
